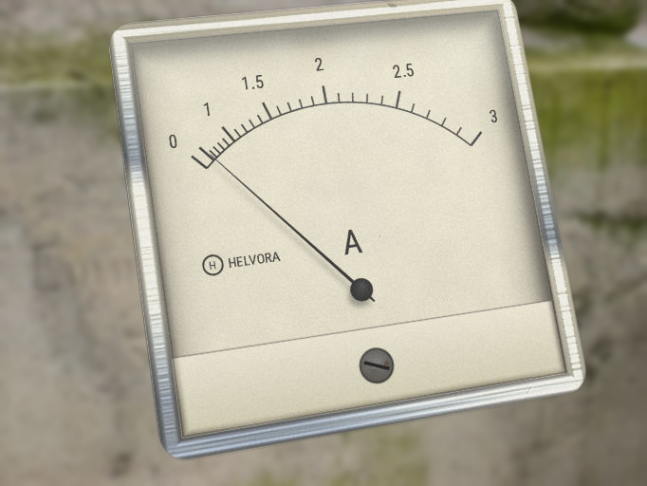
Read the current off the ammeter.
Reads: 0.5 A
